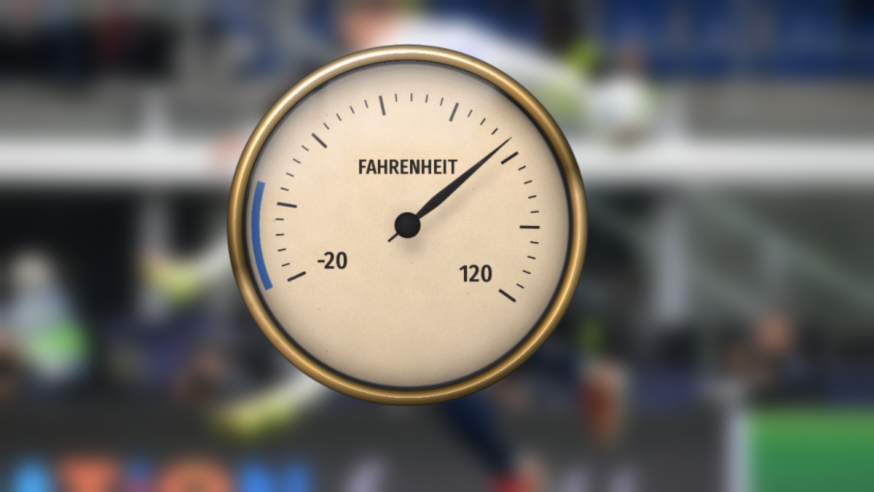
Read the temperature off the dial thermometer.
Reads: 76 °F
